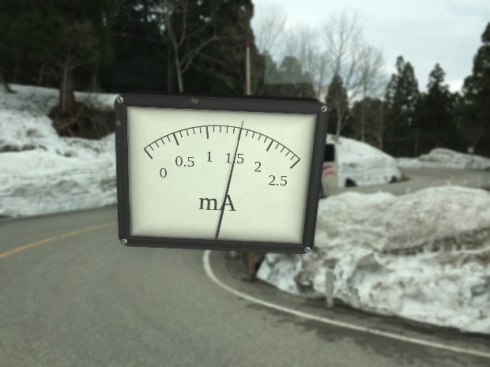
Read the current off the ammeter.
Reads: 1.5 mA
